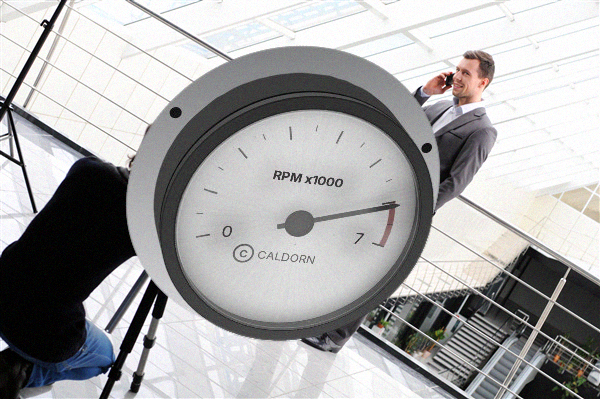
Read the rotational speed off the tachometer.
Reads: 6000 rpm
